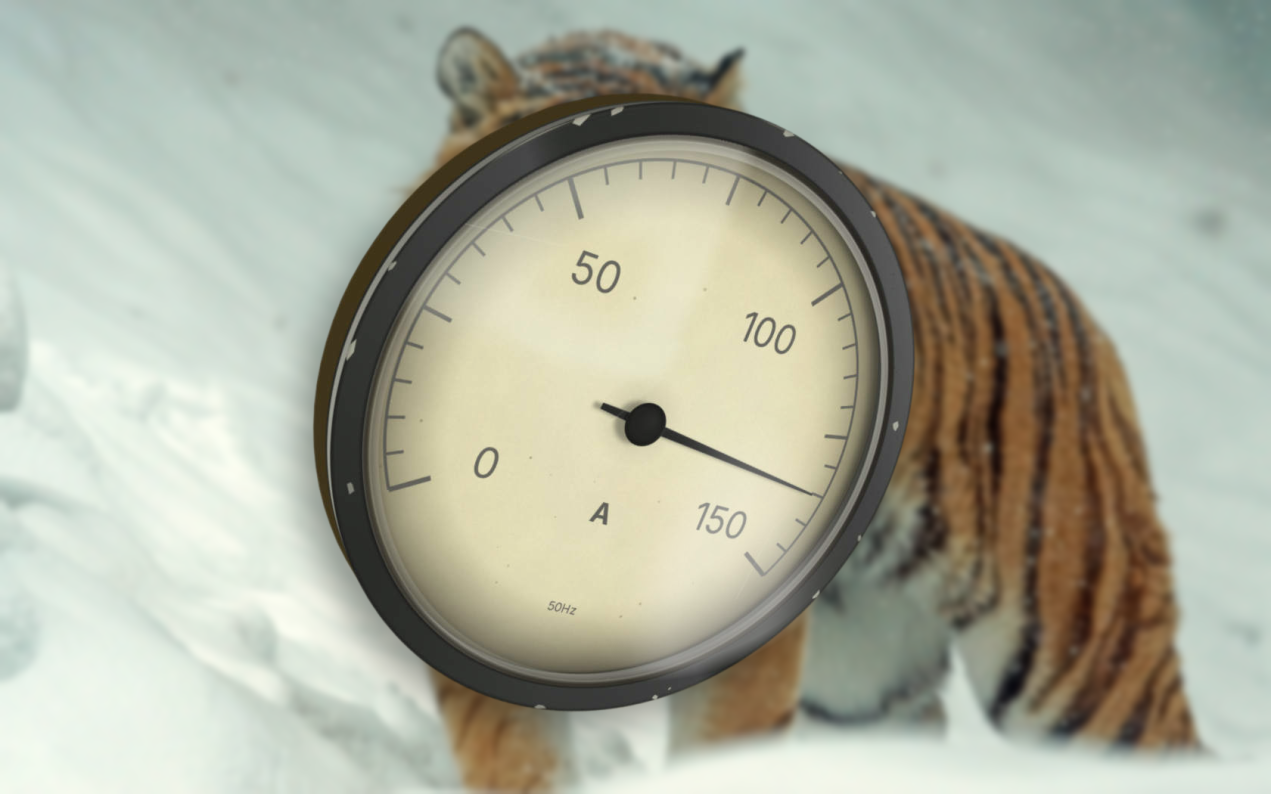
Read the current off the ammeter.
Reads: 135 A
